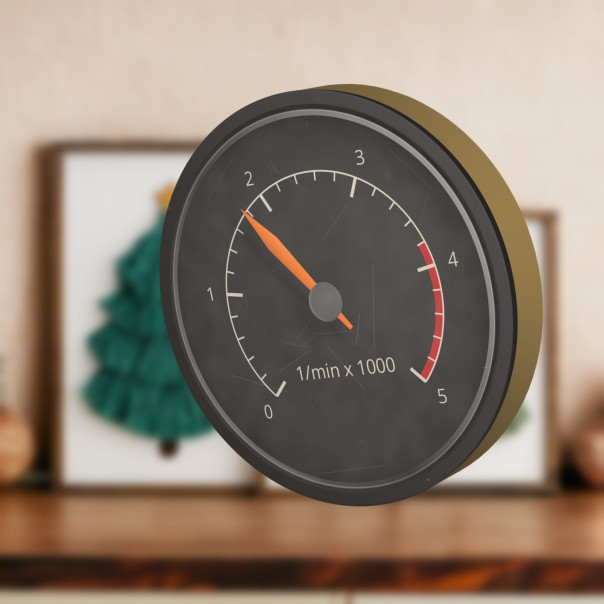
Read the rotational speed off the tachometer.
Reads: 1800 rpm
